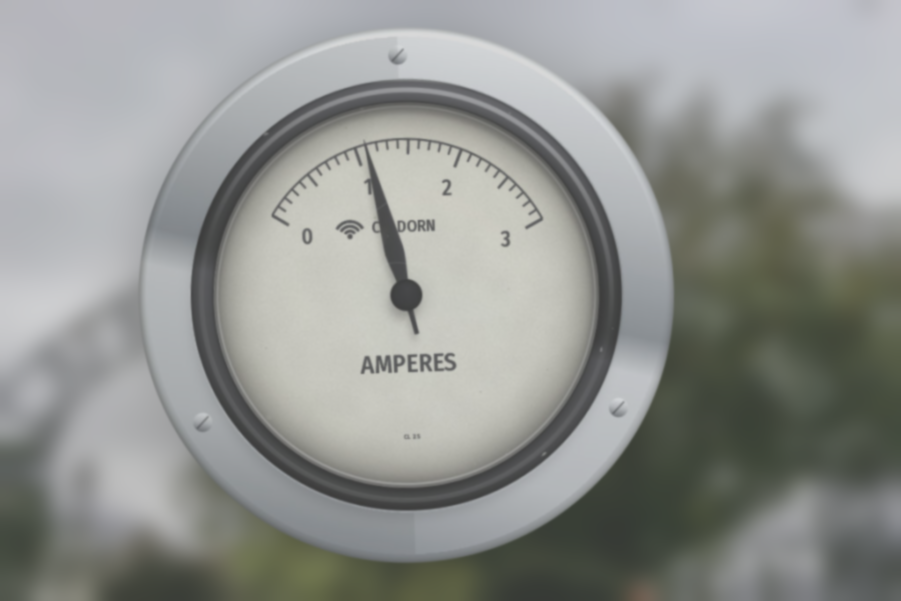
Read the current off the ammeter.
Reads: 1.1 A
